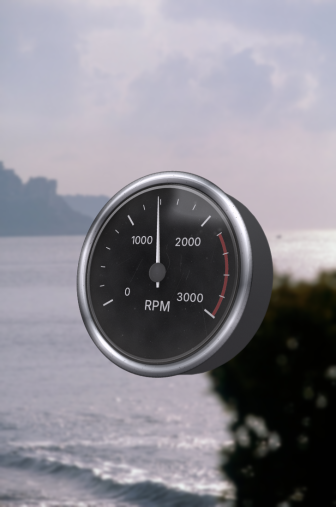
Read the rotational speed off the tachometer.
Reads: 1400 rpm
